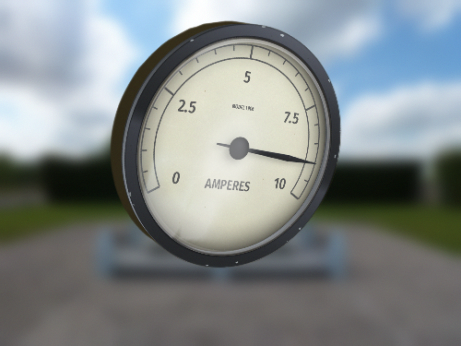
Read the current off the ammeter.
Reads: 9 A
